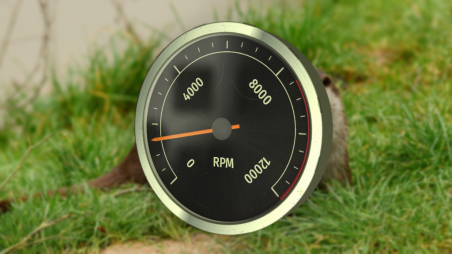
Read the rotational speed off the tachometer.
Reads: 1500 rpm
